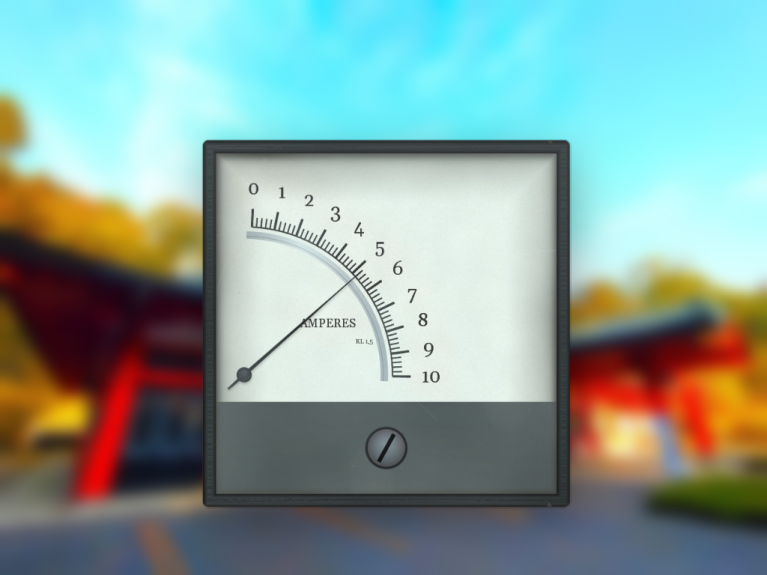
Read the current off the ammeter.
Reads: 5.2 A
